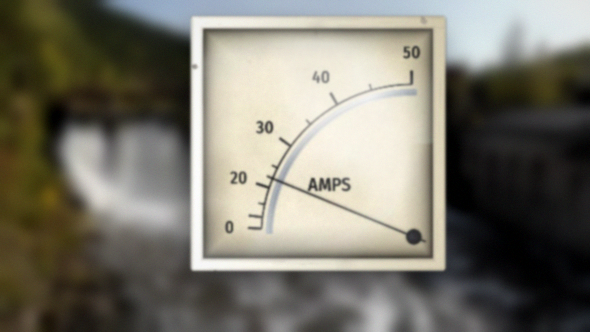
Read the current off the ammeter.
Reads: 22.5 A
